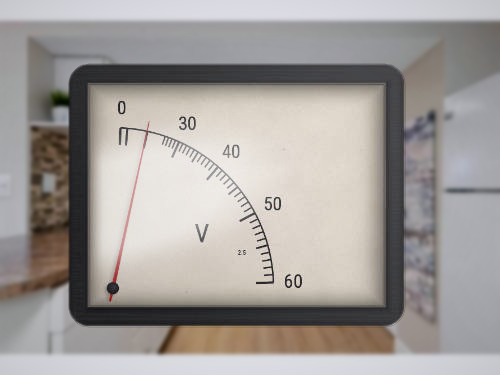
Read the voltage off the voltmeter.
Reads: 20 V
